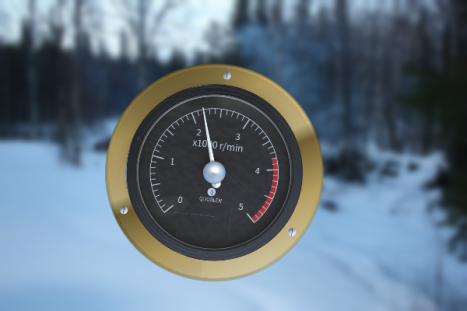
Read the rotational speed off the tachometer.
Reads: 2200 rpm
